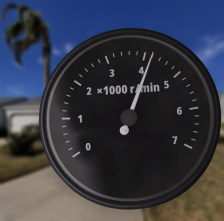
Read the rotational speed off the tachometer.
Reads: 4200 rpm
